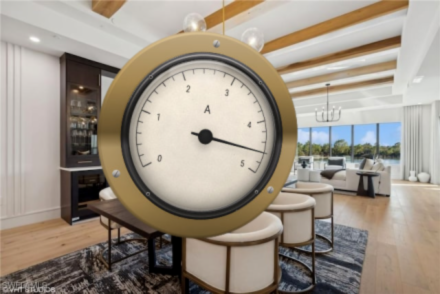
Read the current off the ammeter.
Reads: 4.6 A
